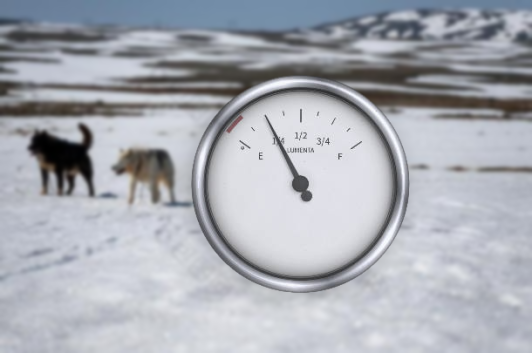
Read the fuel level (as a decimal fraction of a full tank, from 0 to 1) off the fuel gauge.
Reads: 0.25
